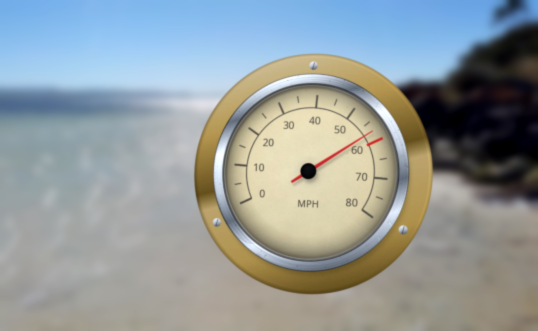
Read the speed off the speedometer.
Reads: 57.5 mph
